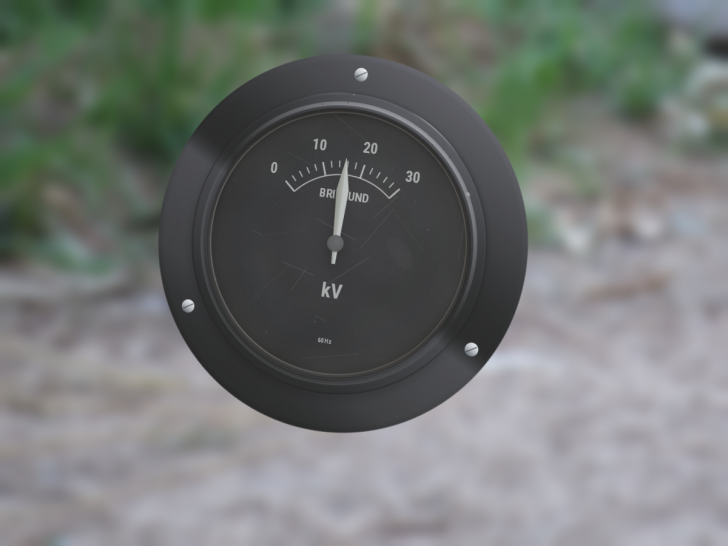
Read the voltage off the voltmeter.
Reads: 16 kV
